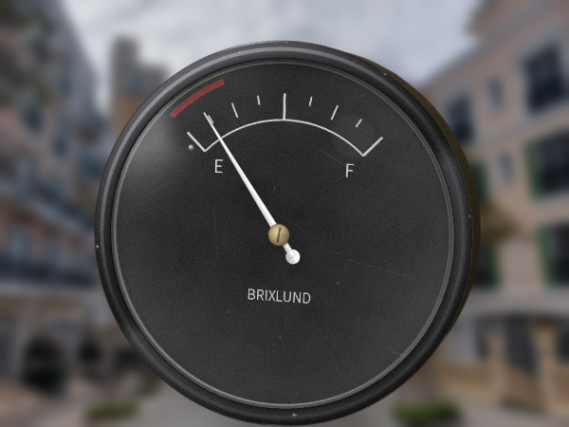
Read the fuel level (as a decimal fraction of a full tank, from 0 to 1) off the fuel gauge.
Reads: 0.125
